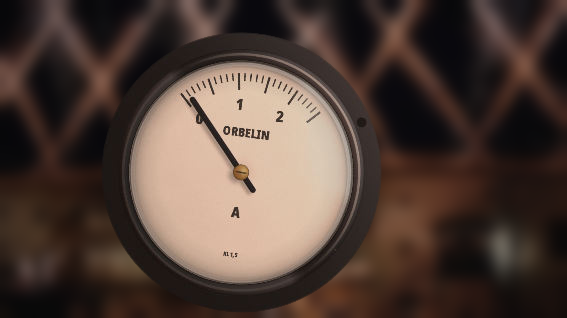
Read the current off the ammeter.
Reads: 0.1 A
